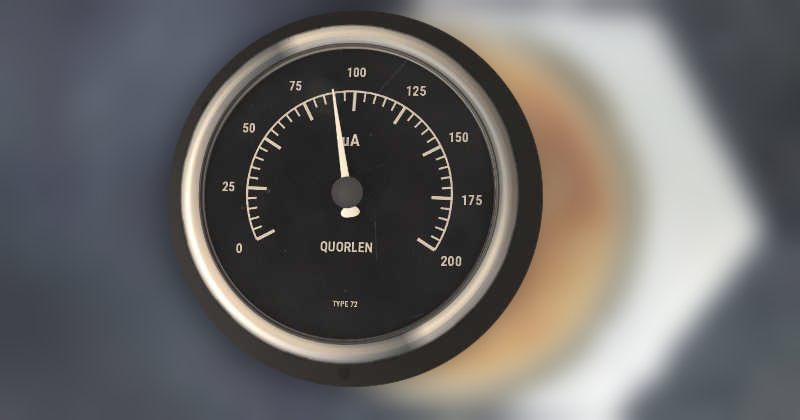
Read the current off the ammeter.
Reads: 90 µA
